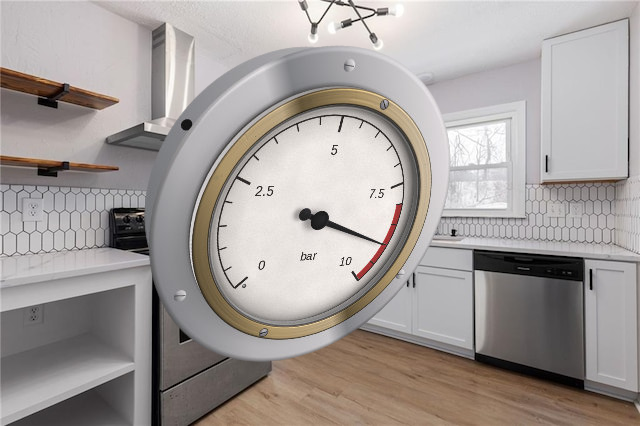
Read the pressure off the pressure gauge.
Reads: 9 bar
